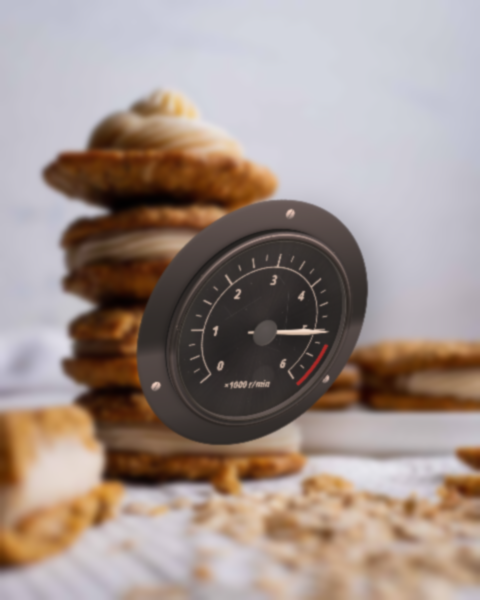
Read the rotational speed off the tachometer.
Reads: 5000 rpm
